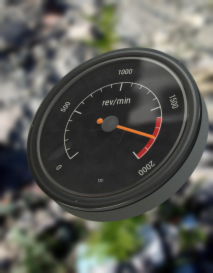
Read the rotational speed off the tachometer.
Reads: 1800 rpm
